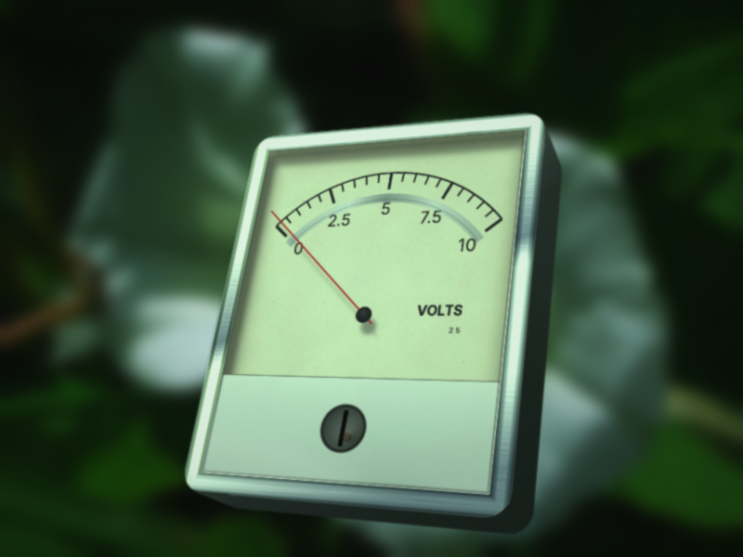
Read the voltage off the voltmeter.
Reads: 0.25 V
